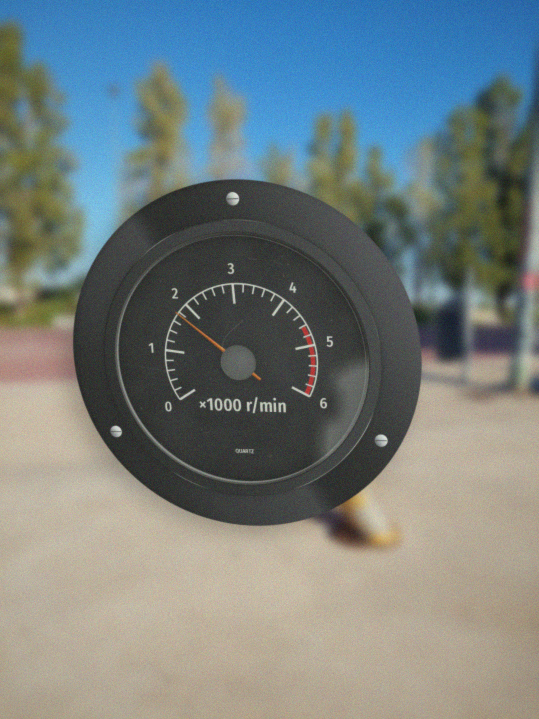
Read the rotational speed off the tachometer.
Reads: 1800 rpm
